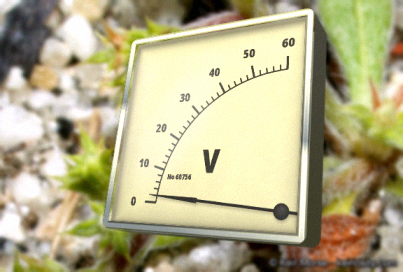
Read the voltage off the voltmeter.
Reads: 2 V
